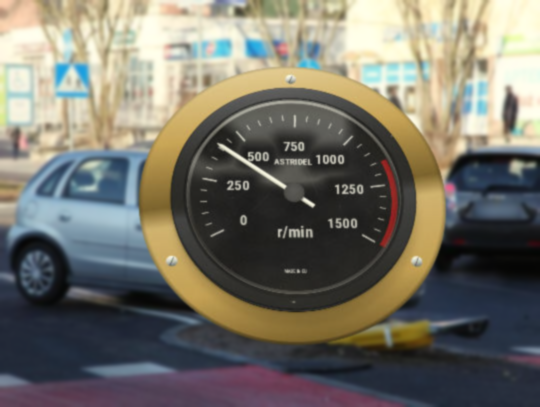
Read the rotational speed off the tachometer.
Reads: 400 rpm
